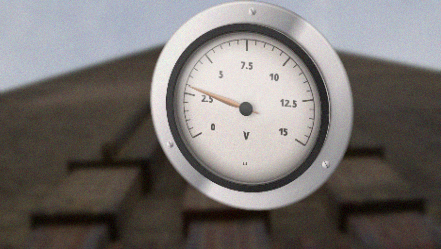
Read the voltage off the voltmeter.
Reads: 3 V
